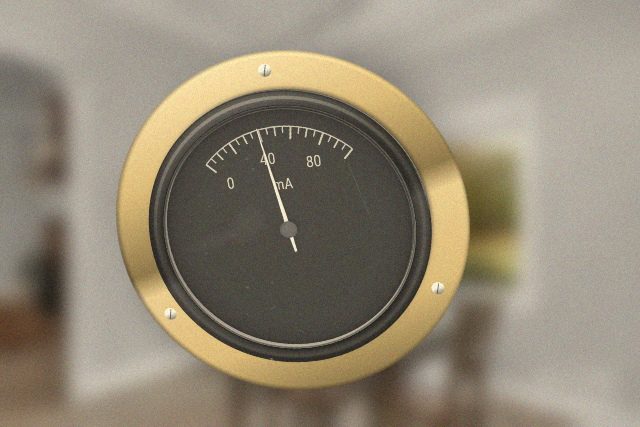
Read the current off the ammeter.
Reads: 40 mA
